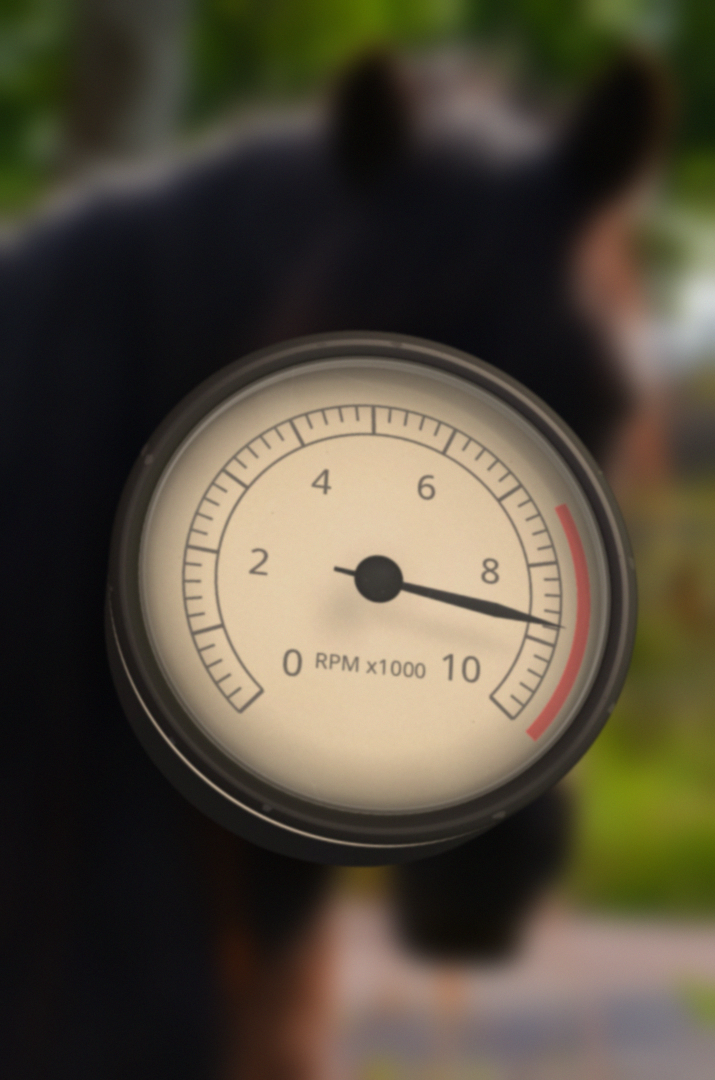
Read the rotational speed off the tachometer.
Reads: 8800 rpm
